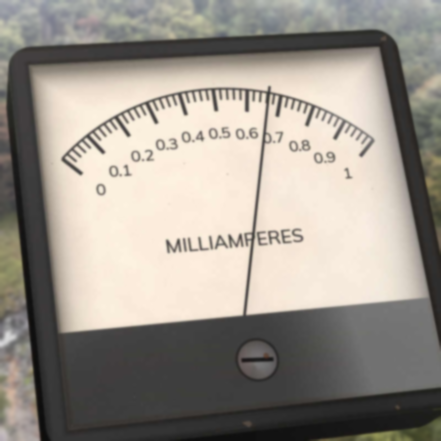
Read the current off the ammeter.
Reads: 0.66 mA
